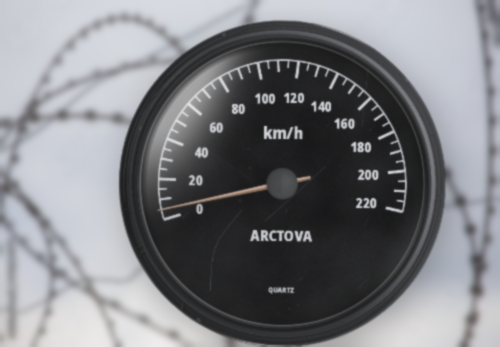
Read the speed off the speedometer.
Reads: 5 km/h
